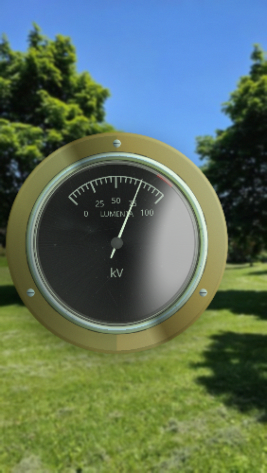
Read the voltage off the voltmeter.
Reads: 75 kV
